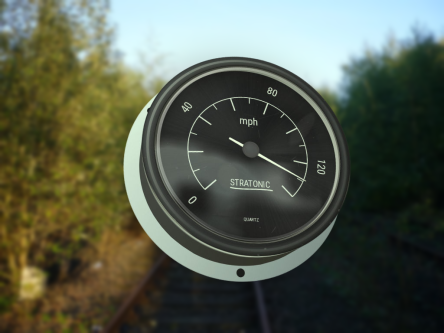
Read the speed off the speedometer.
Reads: 130 mph
